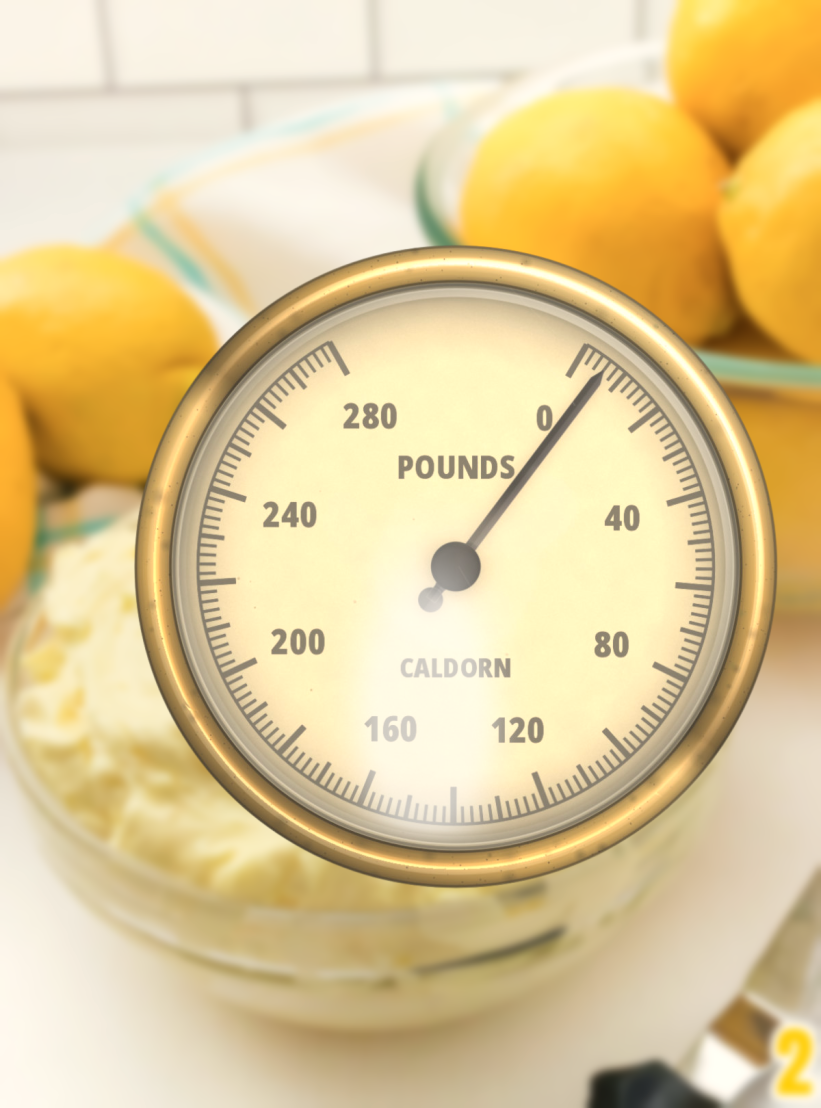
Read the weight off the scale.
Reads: 6 lb
